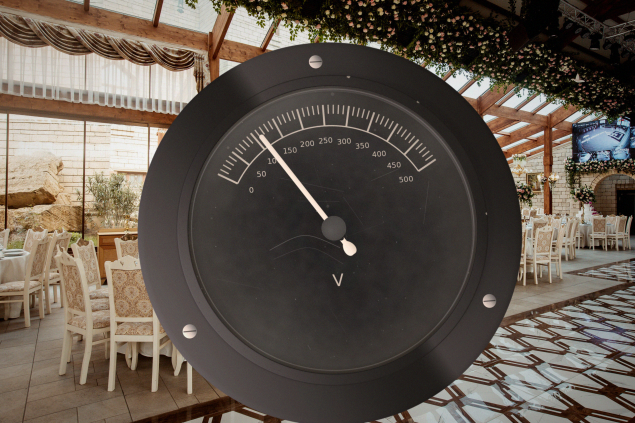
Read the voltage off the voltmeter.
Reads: 110 V
